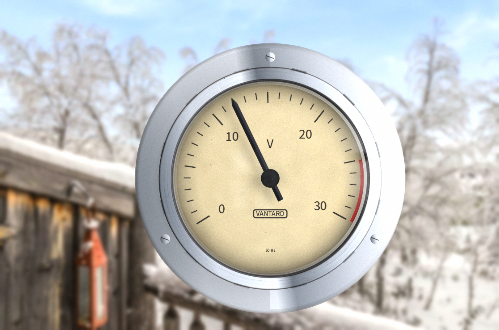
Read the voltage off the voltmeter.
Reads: 12 V
